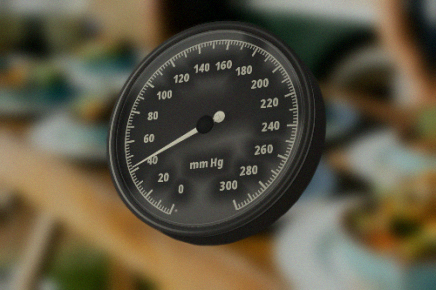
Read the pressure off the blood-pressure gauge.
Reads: 40 mmHg
